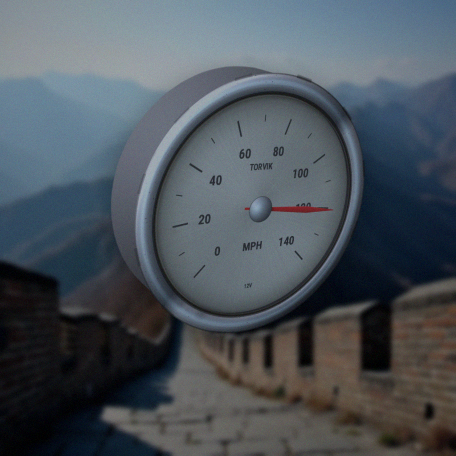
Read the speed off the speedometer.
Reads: 120 mph
